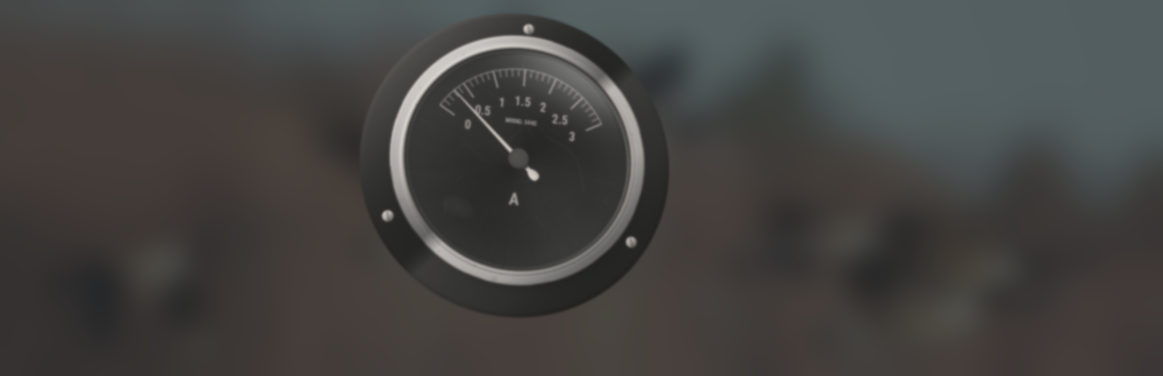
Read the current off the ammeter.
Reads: 0.3 A
